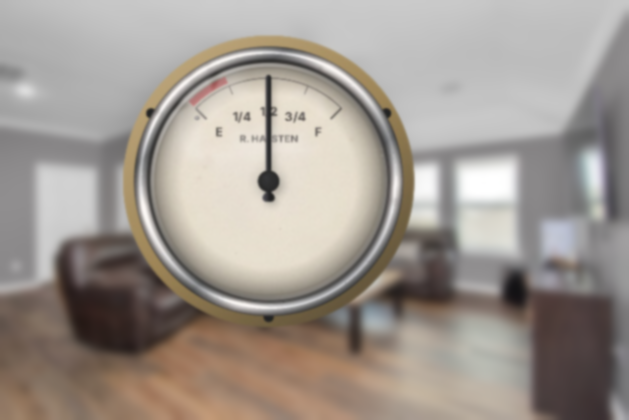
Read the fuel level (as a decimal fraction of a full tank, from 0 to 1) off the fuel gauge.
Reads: 0.5
